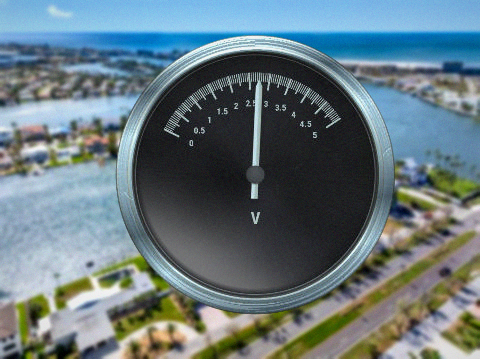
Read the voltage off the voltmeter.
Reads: 2.75 V
